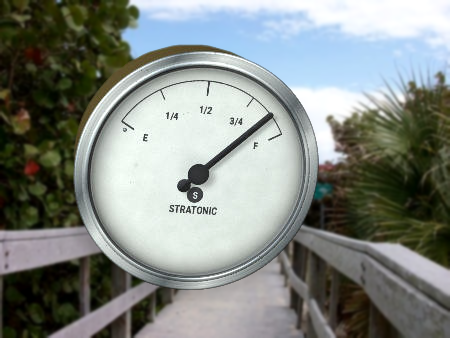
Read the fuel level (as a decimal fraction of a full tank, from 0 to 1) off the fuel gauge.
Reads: 0.875
